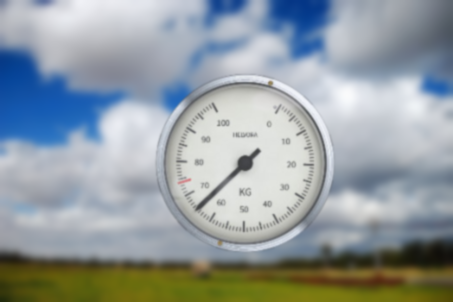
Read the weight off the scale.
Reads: 65 kg
